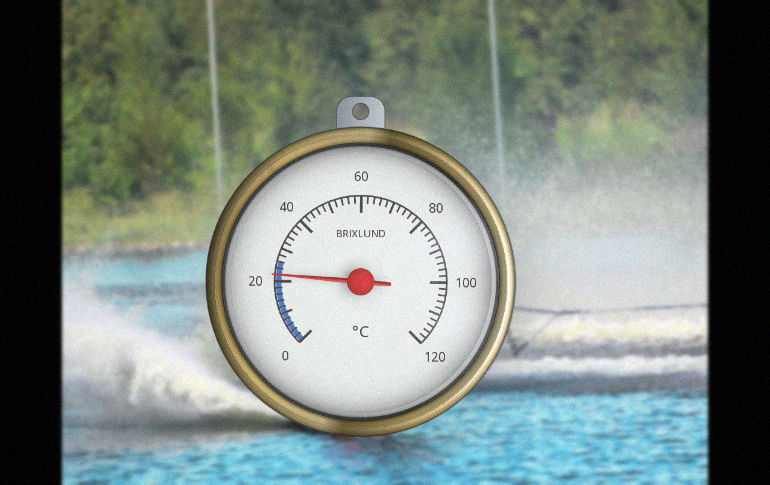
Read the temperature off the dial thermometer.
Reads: 22 °C
